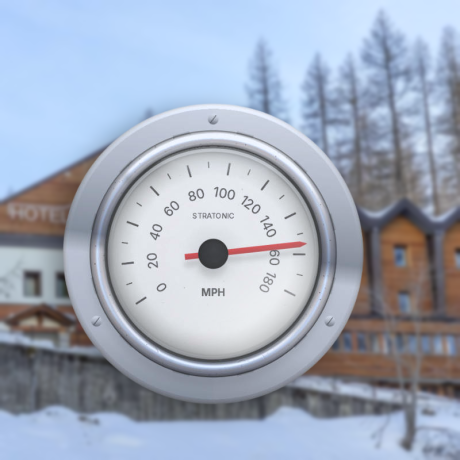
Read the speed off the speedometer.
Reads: 155 mph
